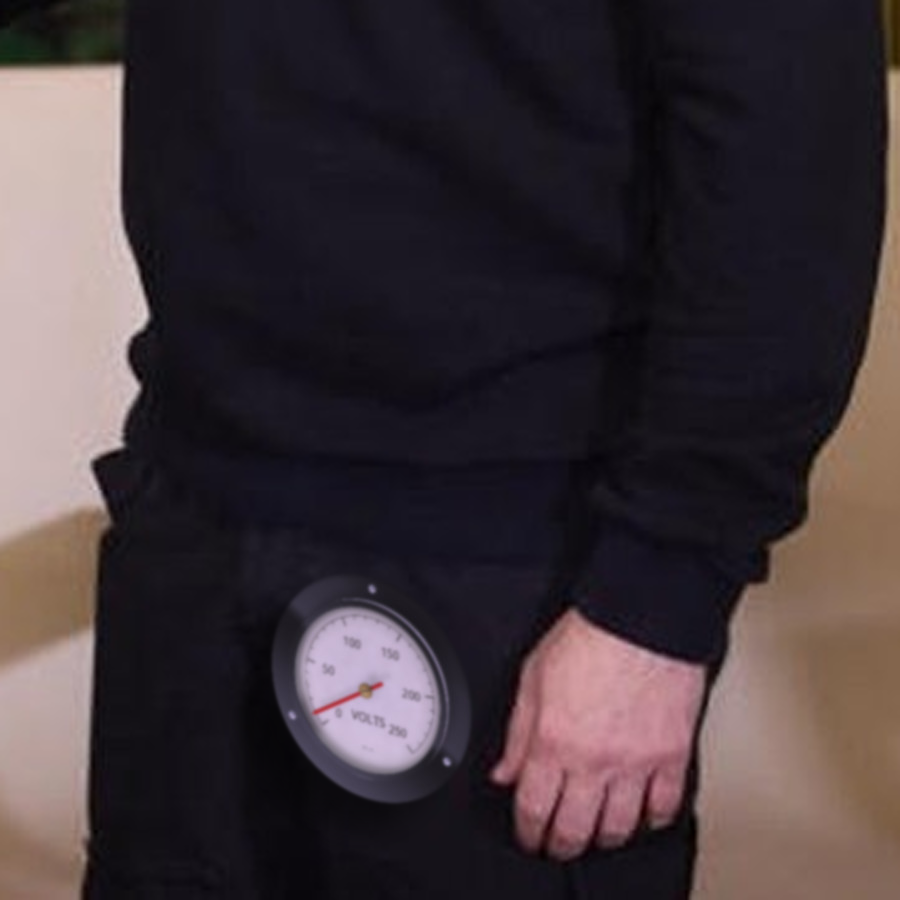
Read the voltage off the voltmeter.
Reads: 10 V
